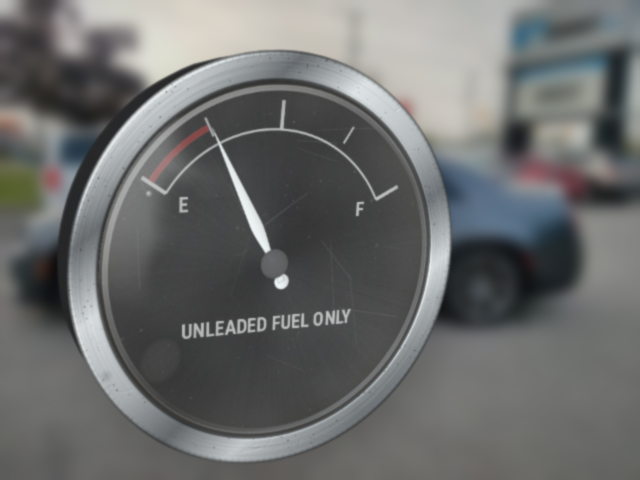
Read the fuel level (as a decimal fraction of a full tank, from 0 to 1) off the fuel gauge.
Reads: 0.25
